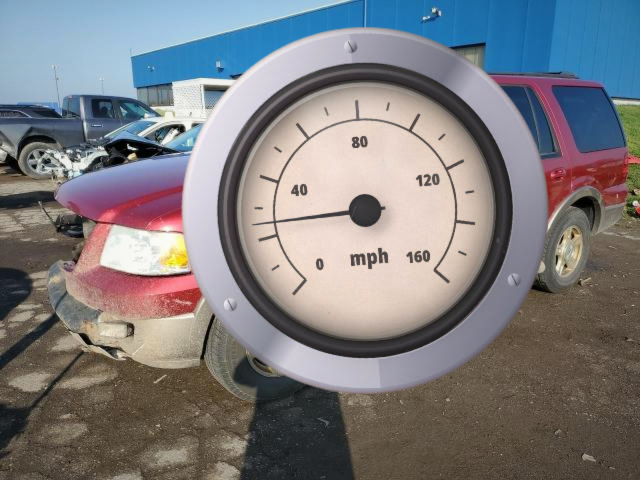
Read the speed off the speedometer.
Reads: 25 mph
